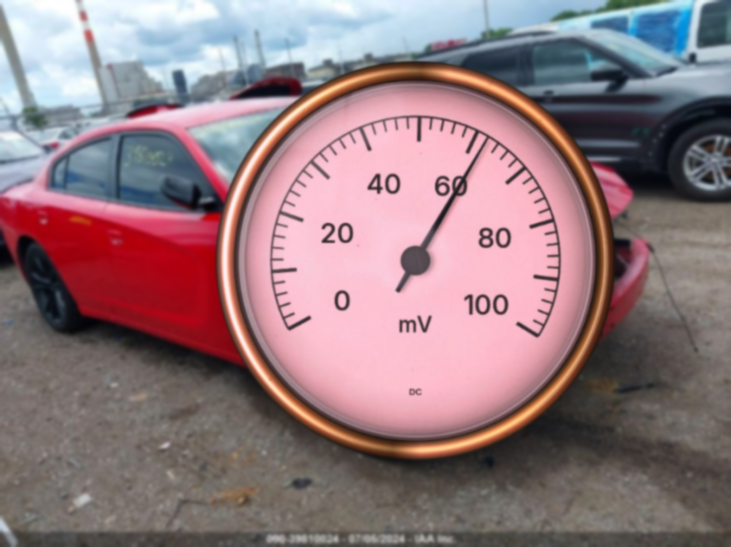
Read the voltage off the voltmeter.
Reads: 62 mV
